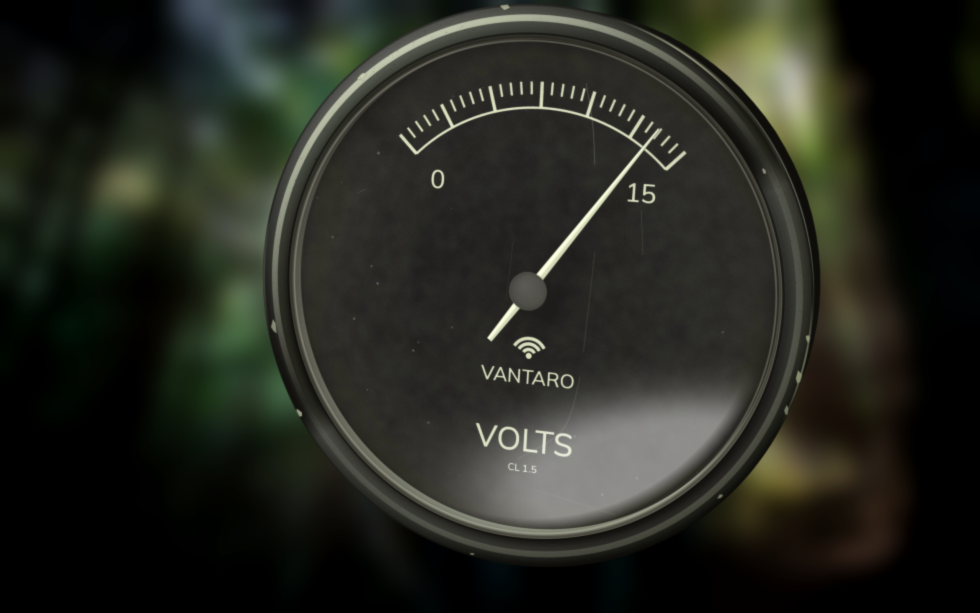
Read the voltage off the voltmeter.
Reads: 13.5 V
